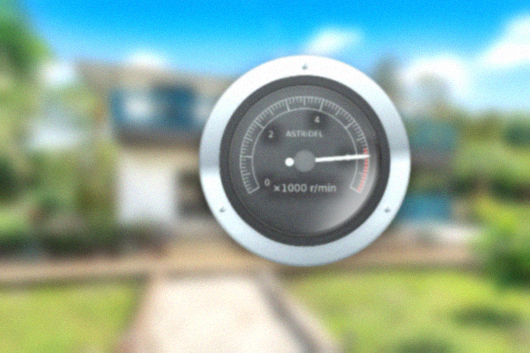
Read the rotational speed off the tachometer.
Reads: 6000 rpm
